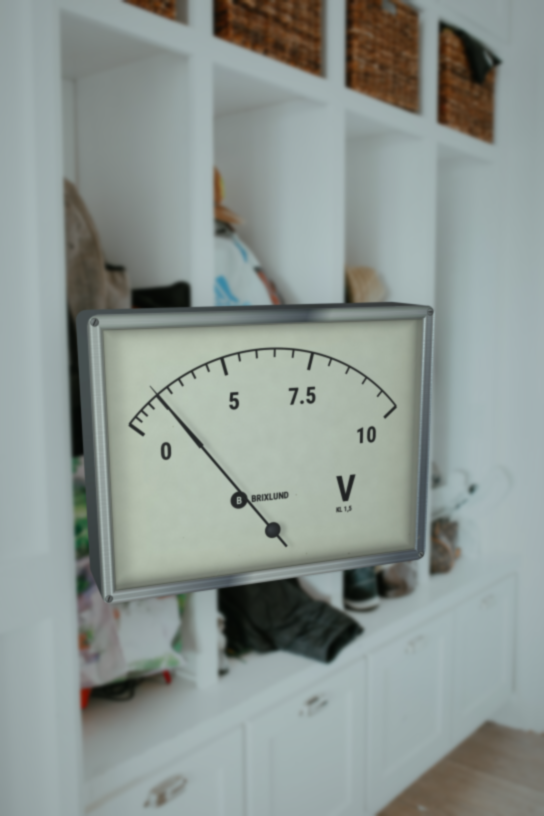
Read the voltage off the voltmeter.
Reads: 2.5 V
